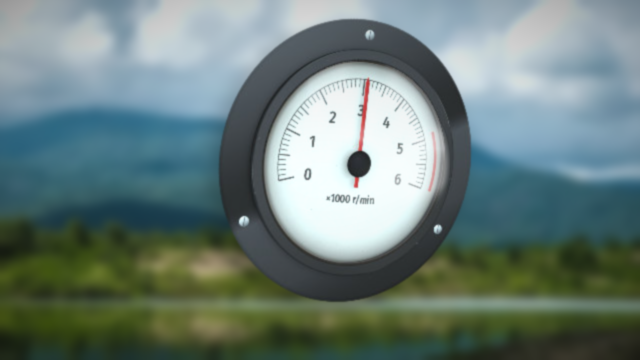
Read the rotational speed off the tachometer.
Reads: 3000 rpm
